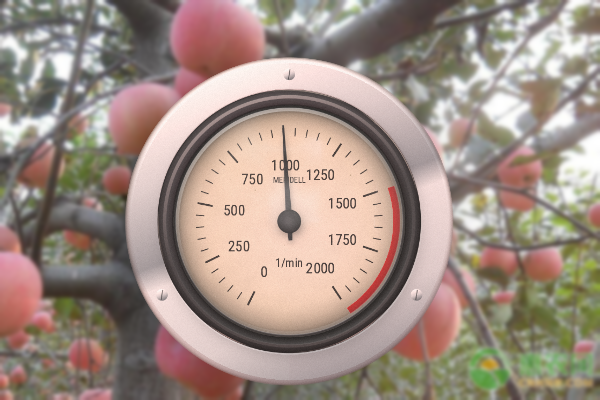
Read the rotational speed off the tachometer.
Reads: 1000 rpm
